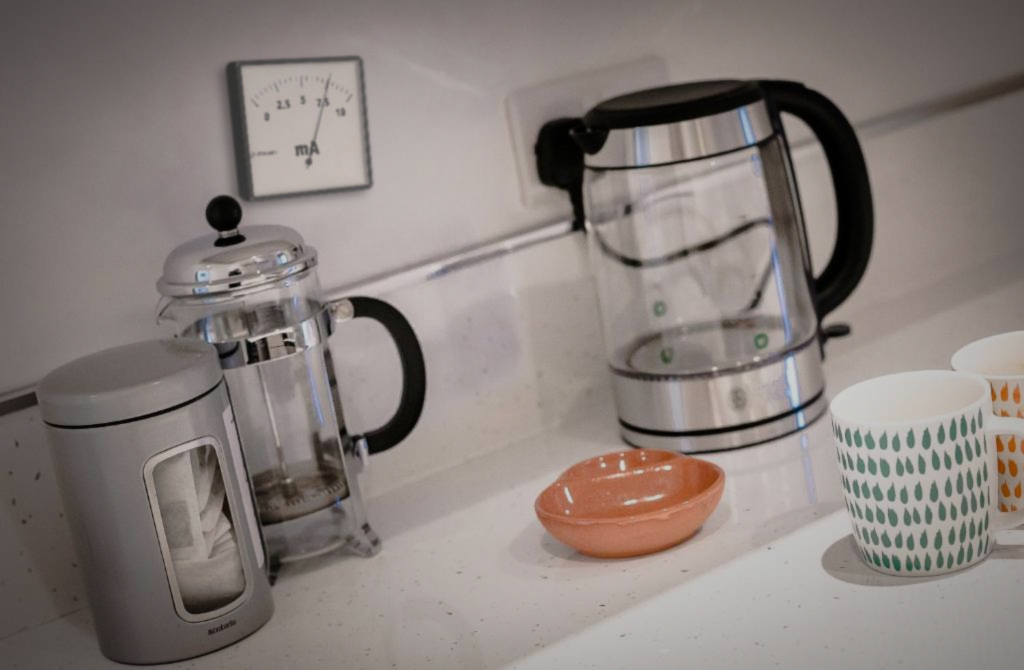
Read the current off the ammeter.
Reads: 7.5 mA
